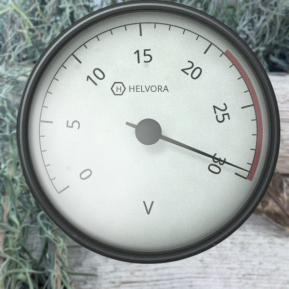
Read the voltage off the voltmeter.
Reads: 29.5 V
